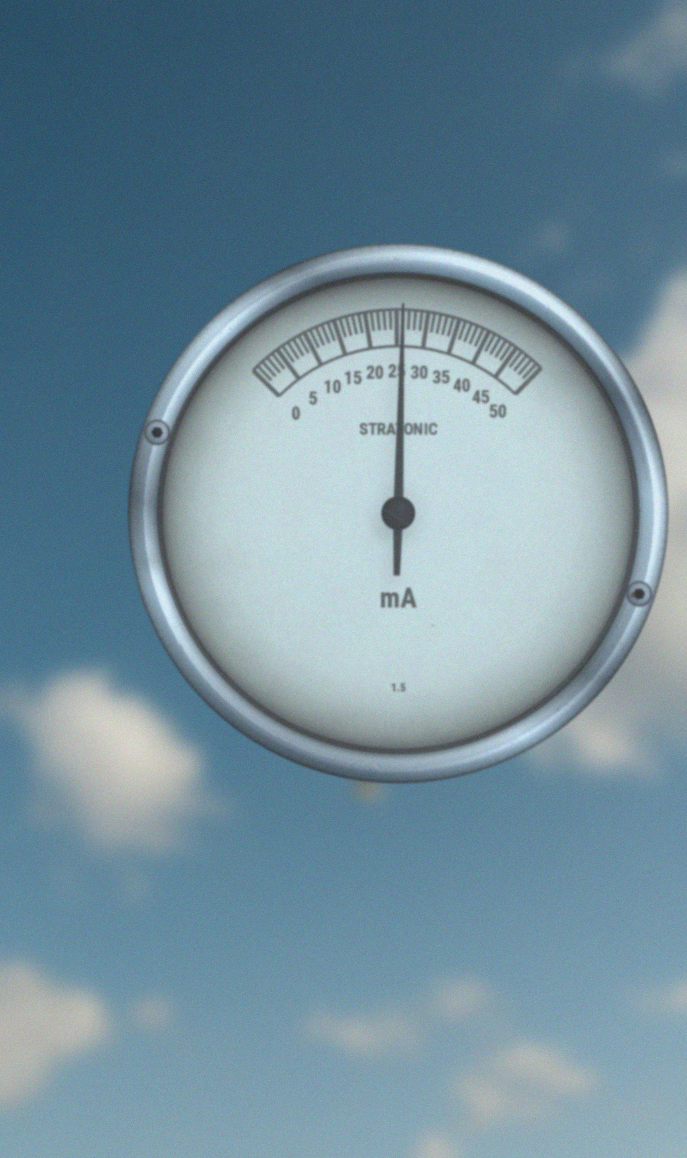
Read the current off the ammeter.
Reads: 26 mA
